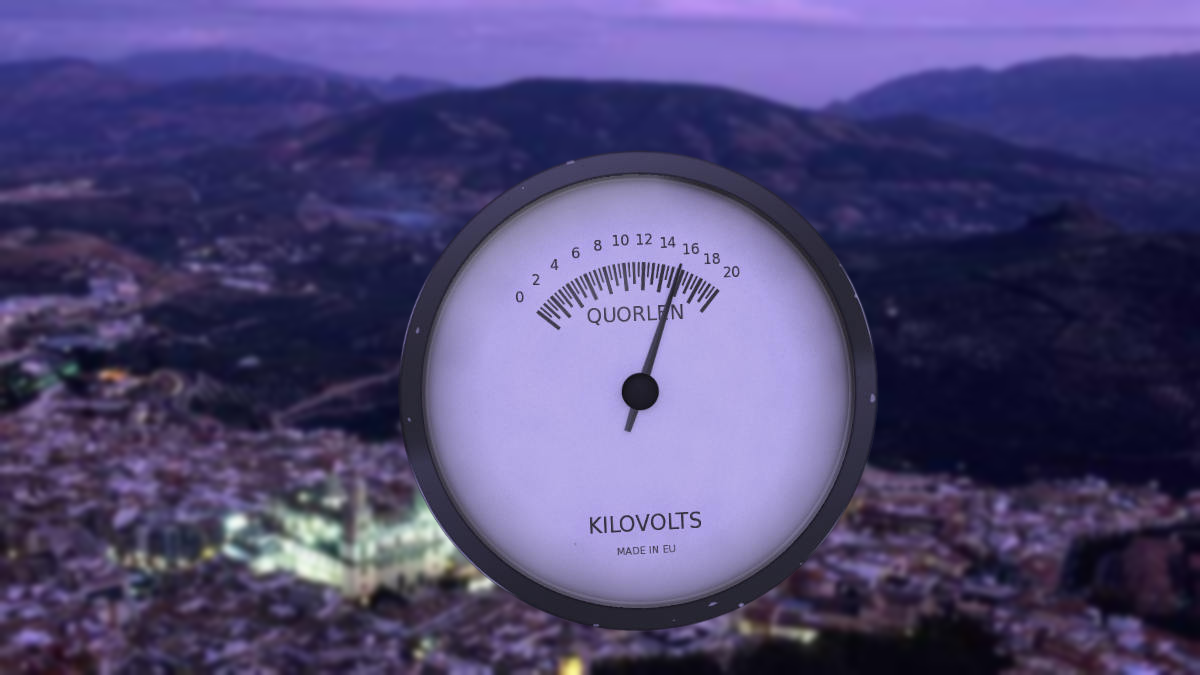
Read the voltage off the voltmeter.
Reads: 15.5 kV
